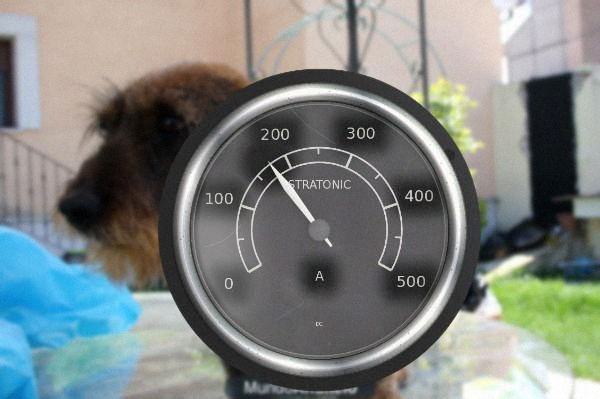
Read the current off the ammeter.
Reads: 175 A
